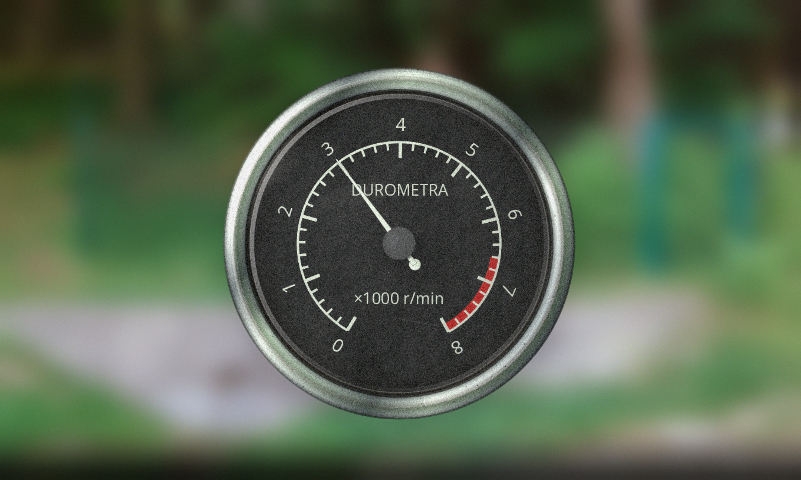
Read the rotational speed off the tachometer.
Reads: 3000 rpm
